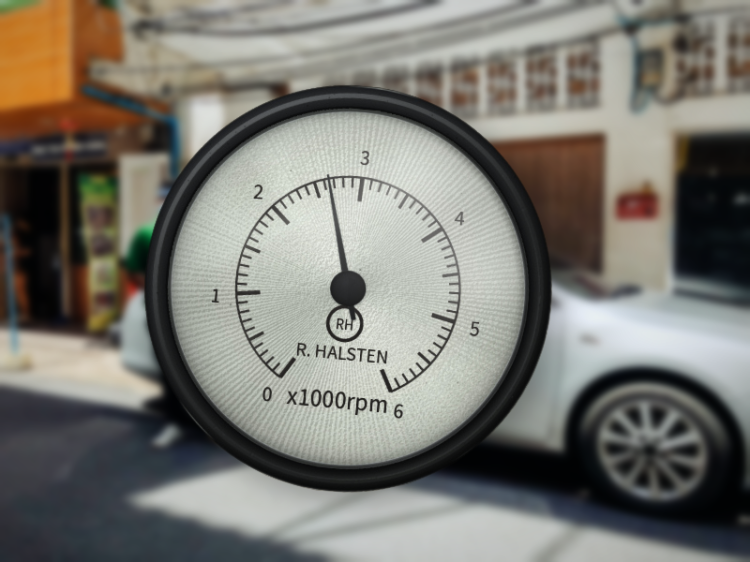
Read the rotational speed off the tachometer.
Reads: 2650 rpm
